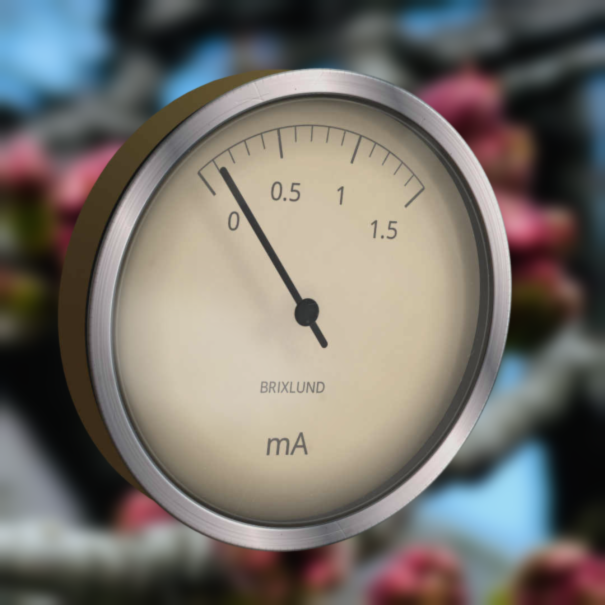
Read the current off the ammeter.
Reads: 0.1 mA
